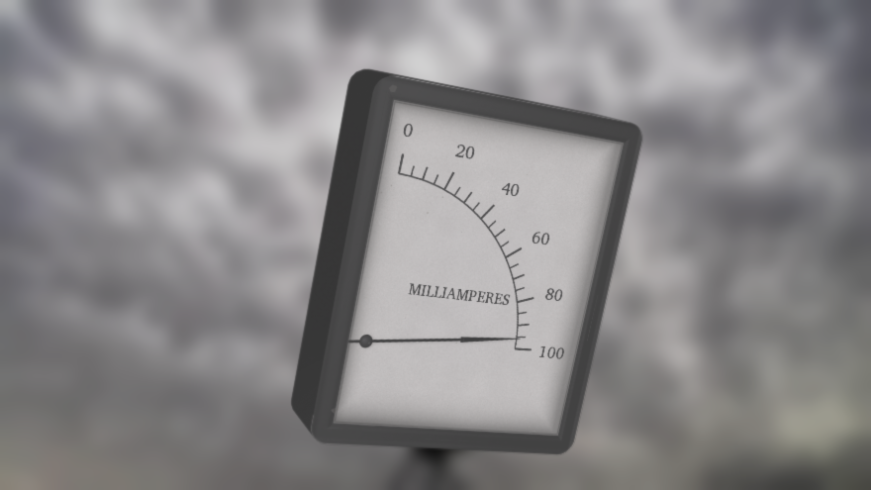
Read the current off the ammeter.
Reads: 95 mA
